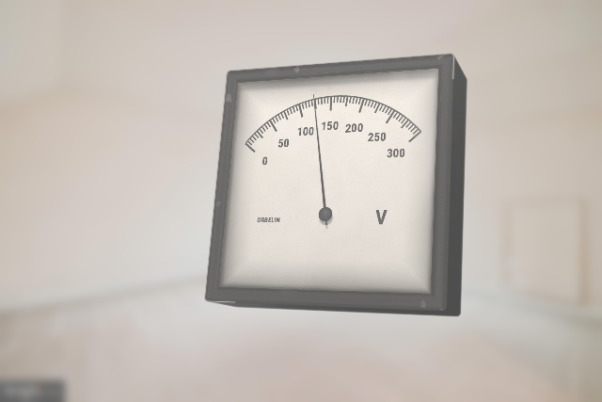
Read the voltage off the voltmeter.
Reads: 125 V
